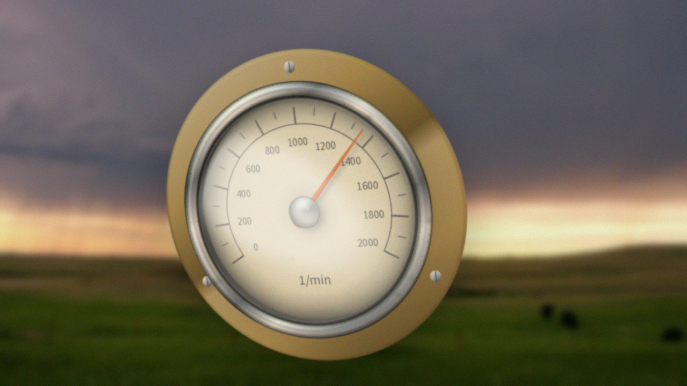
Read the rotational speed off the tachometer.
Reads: 1350 rpm
